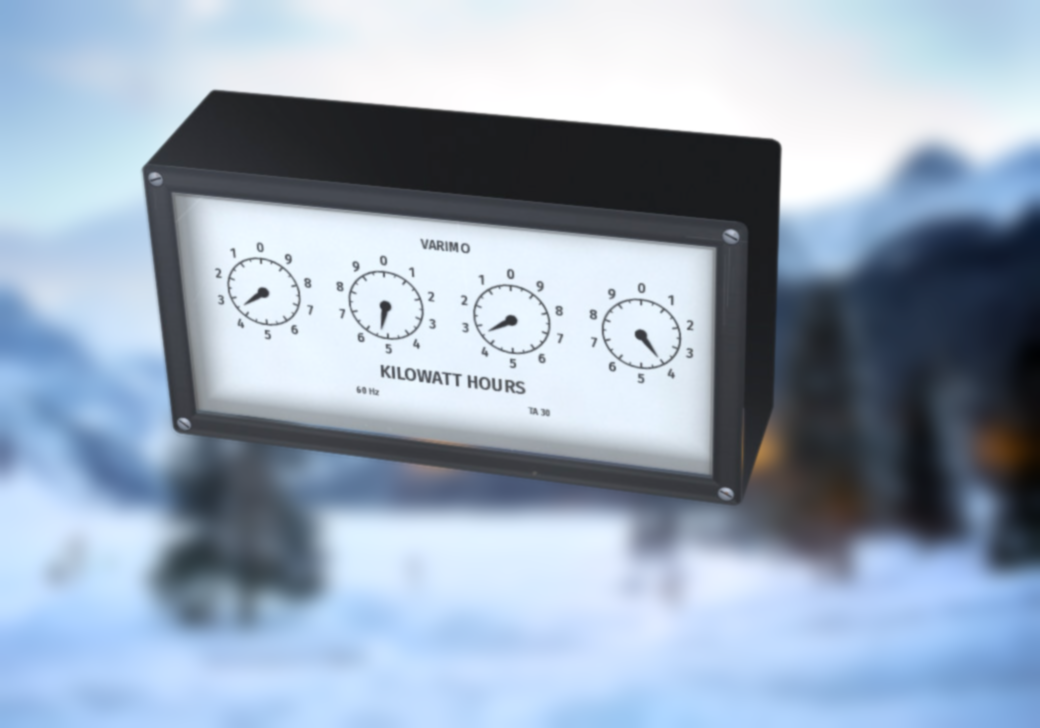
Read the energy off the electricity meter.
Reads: 3534 kWh
